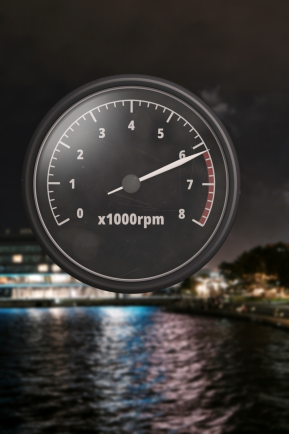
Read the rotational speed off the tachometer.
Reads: 6200 rpm
